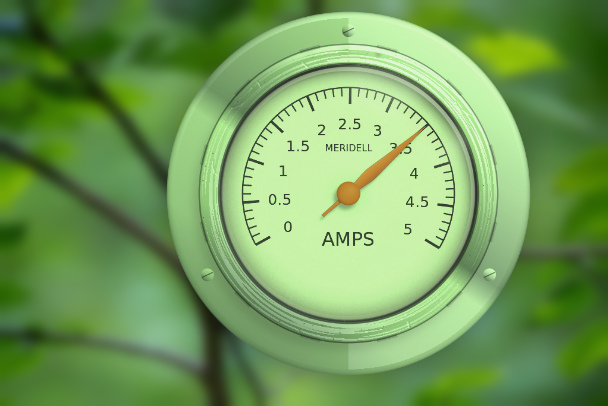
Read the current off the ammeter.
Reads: 3.5 A
